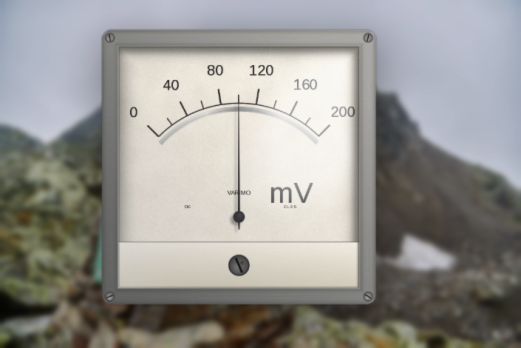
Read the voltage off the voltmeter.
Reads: 100 mV
